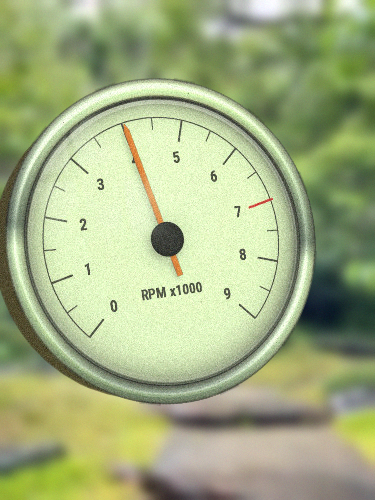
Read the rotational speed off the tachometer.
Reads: 4000 rpm
